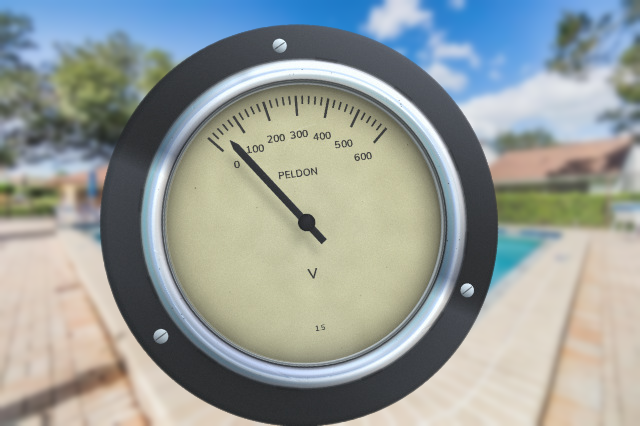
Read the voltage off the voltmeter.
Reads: 40 V
